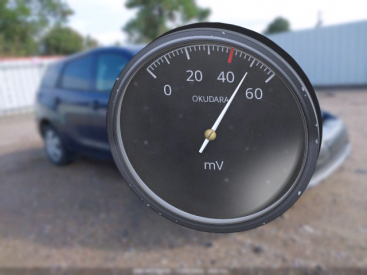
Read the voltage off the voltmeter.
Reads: 50 mV
